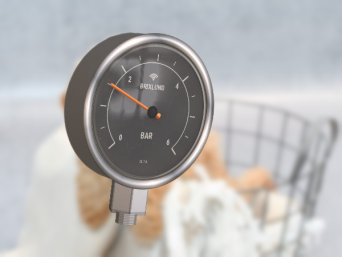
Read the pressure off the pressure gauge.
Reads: 1.5 bar
